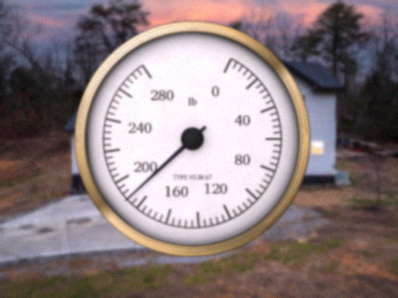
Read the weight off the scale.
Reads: 188 lb
